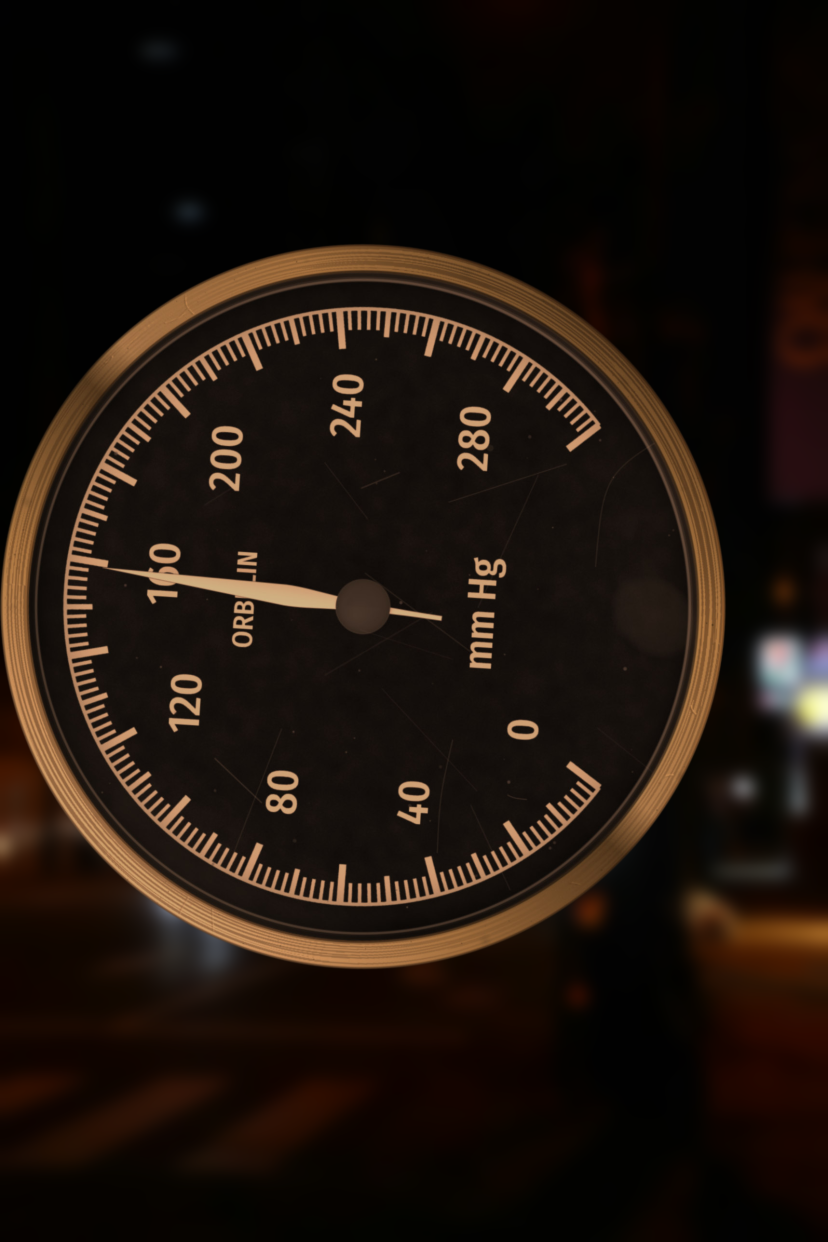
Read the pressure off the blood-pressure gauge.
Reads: 159 mmHg
